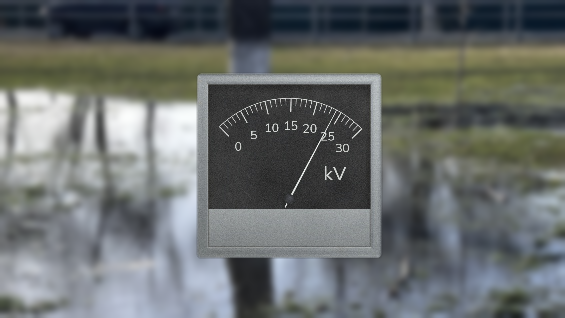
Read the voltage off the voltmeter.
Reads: 24 kV
